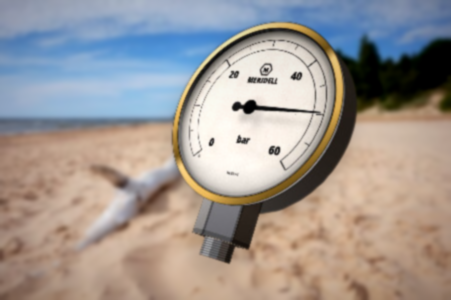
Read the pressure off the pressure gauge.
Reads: 50 bar
